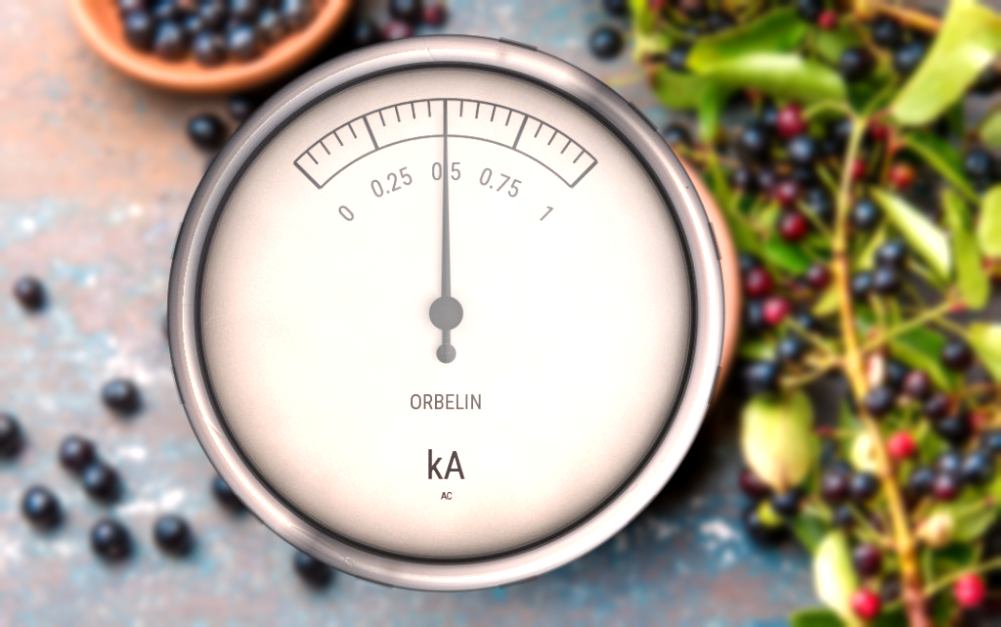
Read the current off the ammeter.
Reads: 0.5 kA
